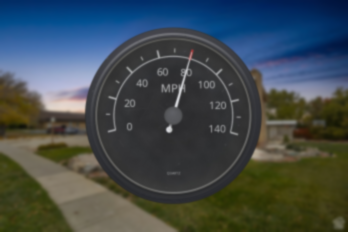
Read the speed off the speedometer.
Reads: 80 mph
